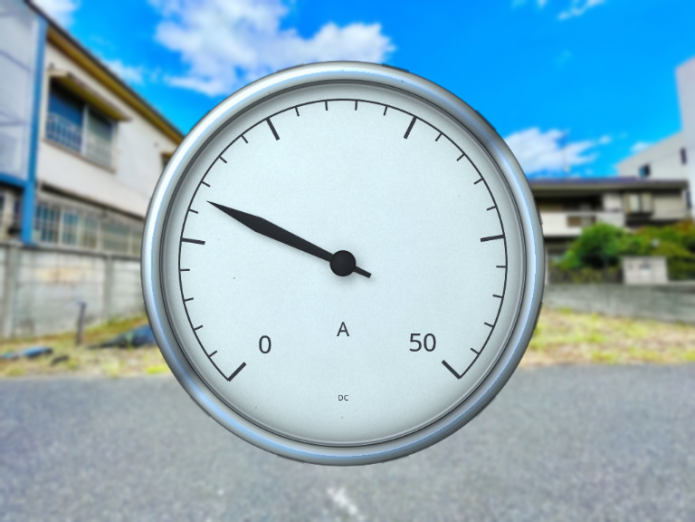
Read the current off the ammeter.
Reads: 13 A
